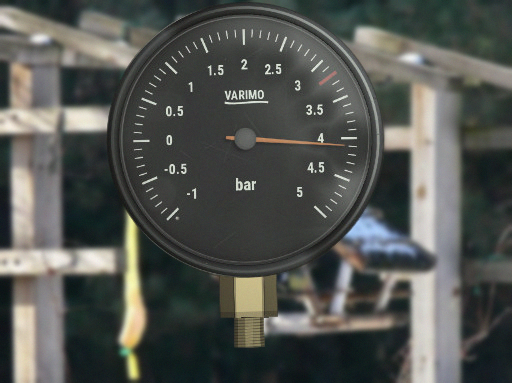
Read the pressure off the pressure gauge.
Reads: 4.1 bar
